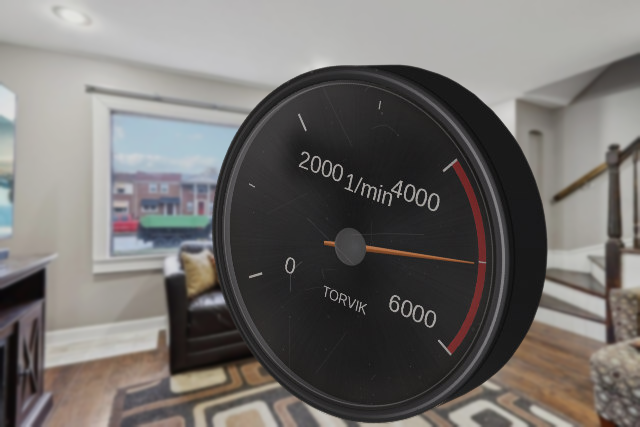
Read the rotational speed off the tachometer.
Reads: 5000 rpm
